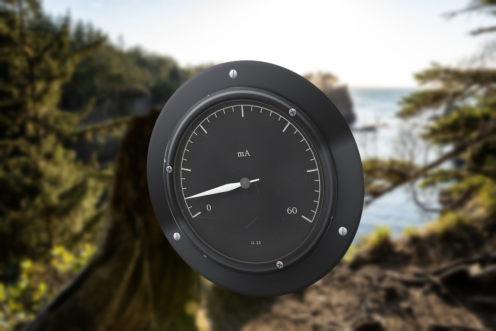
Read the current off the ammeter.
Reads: 4 mA
